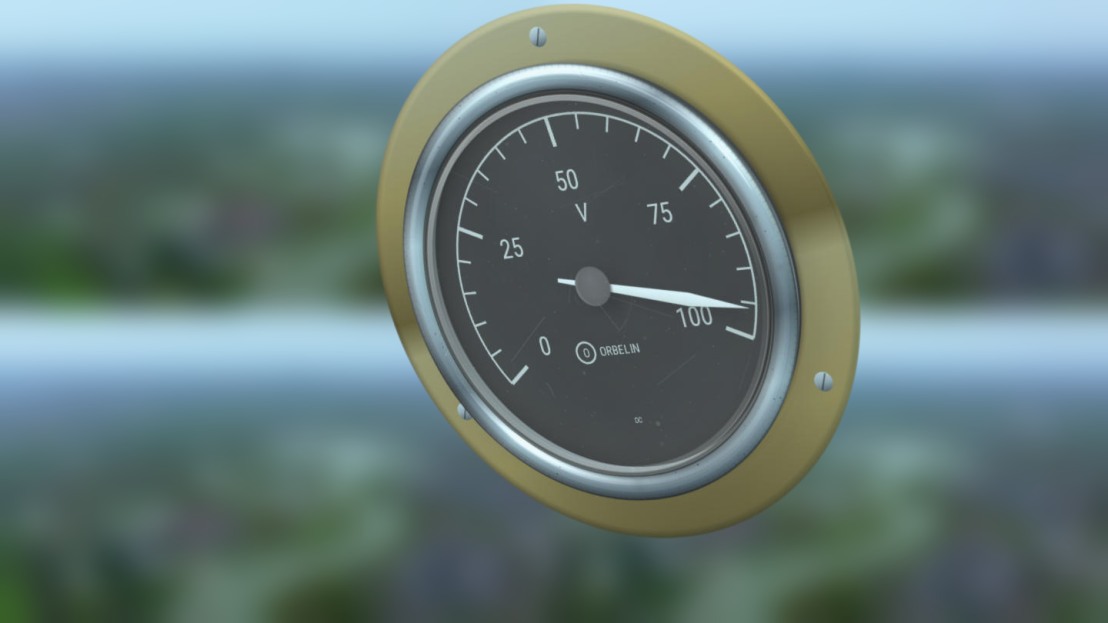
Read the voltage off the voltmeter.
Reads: 95 V
